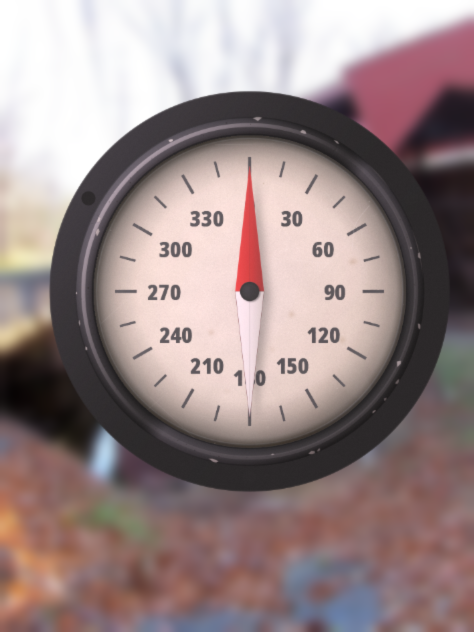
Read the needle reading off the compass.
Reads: 0 °
